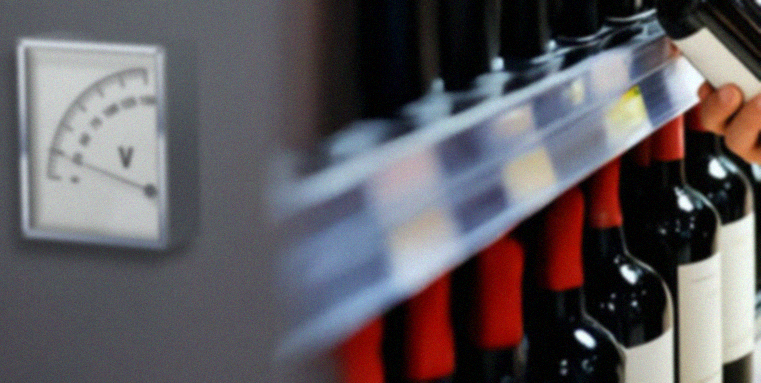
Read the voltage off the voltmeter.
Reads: 25 V
